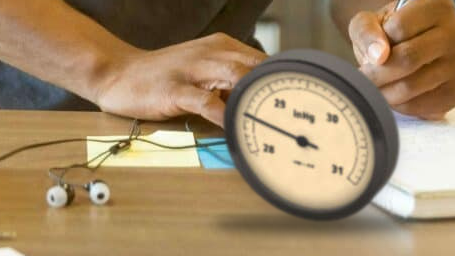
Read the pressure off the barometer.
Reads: 28.5 inHg
